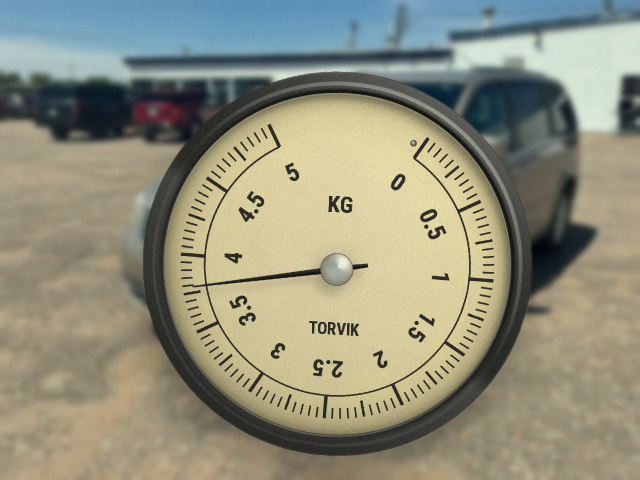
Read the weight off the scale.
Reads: 3.8 kg
